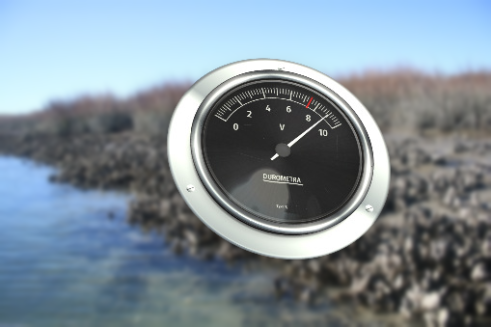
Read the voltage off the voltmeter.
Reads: 9 V
